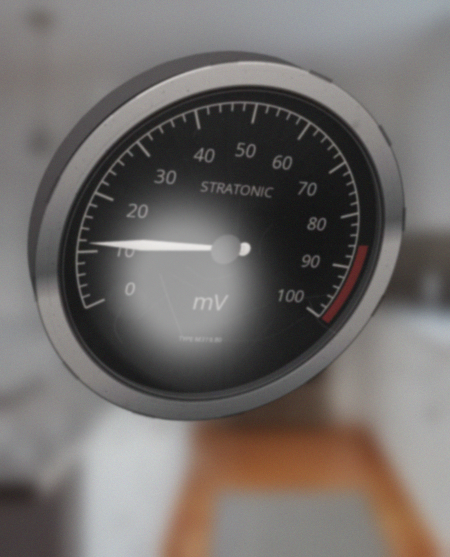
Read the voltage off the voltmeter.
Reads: 12 mV
